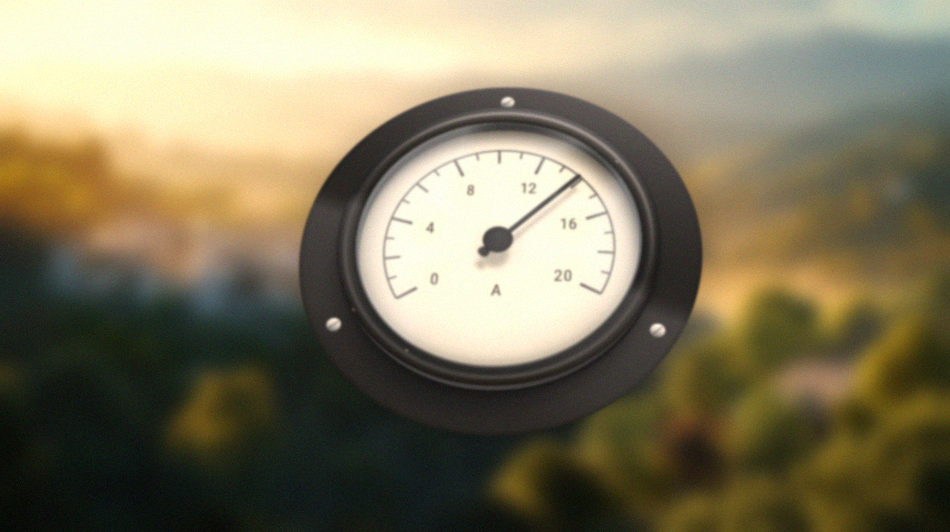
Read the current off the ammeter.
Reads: 14 A
